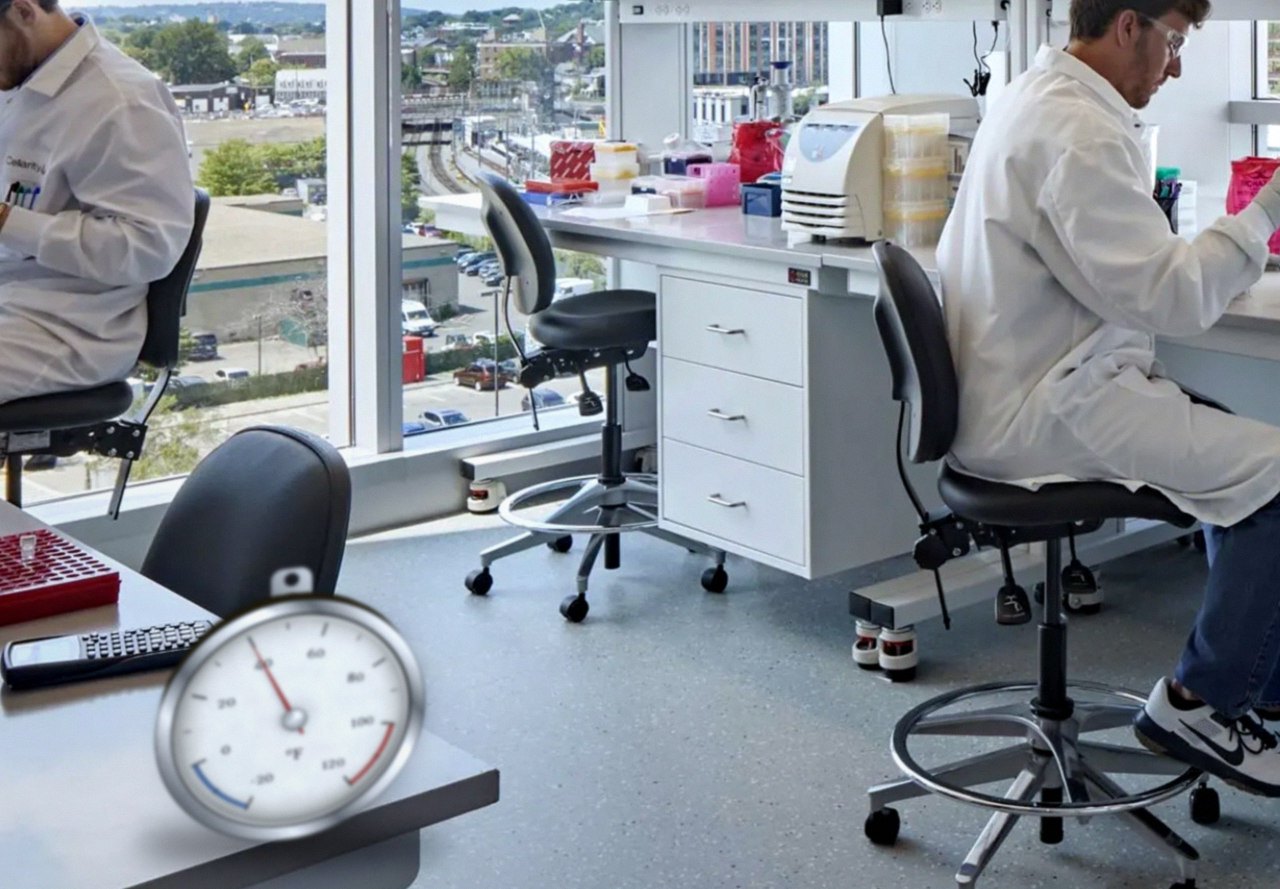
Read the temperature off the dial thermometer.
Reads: 40 °F
